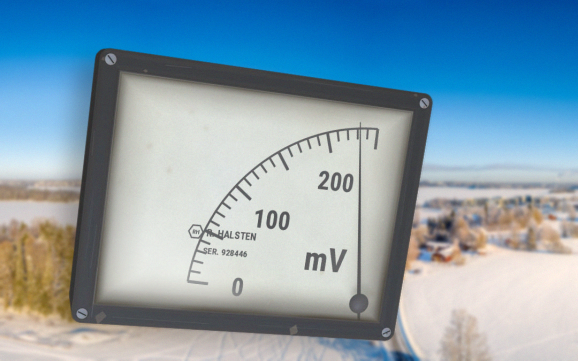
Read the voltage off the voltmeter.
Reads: 230 mV
